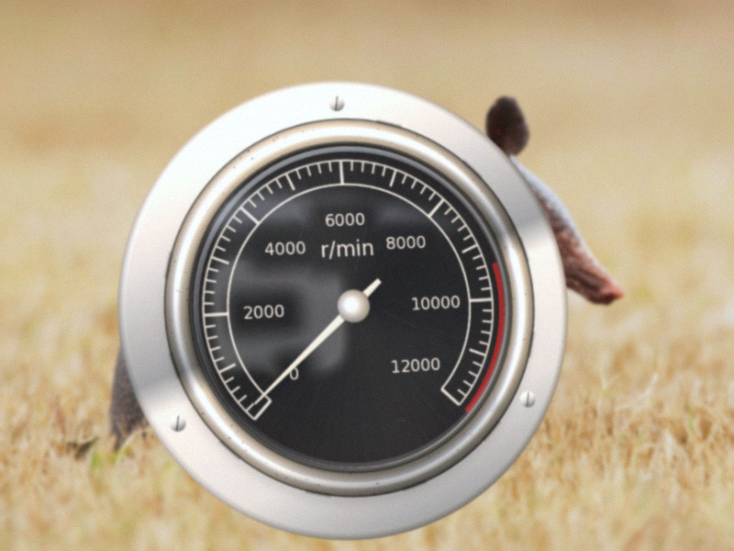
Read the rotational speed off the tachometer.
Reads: 200 rpm
